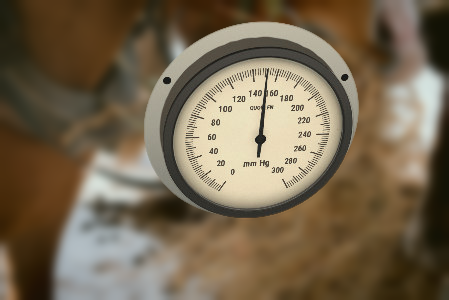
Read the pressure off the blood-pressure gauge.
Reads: 150 mmHg
